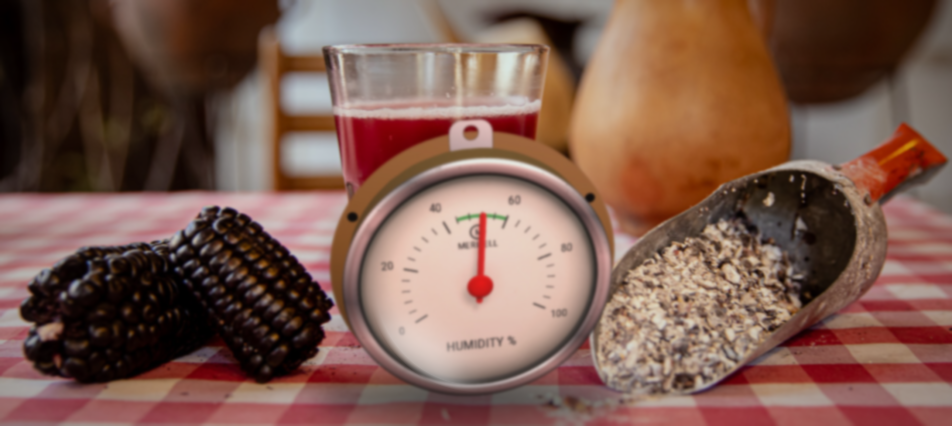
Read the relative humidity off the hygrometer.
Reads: 52 %
